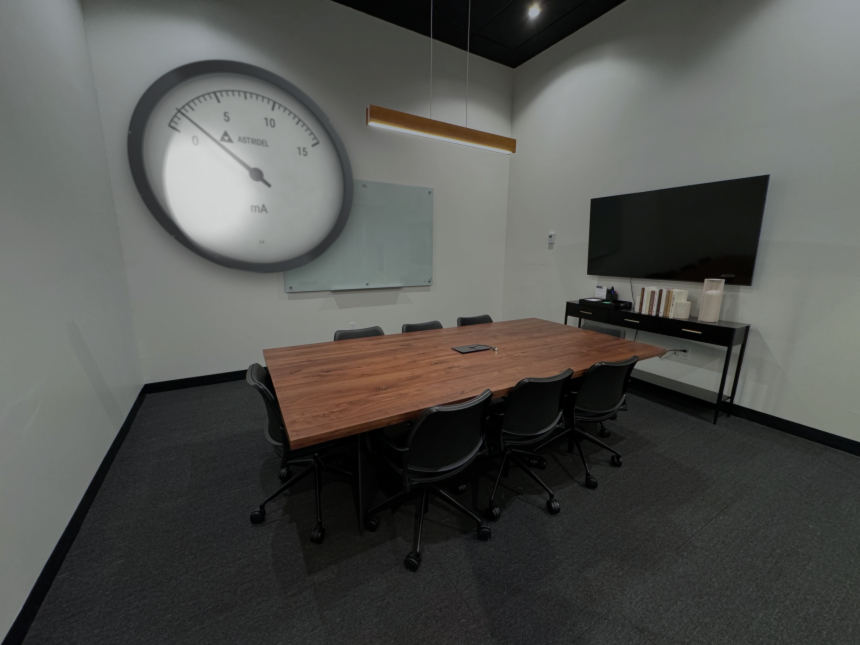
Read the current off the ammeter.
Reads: 1.5 mA
